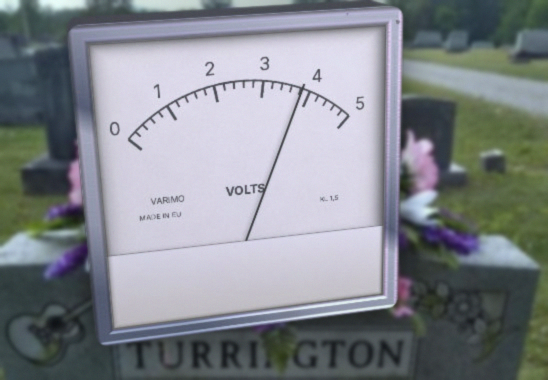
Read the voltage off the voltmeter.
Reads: 3.8 V
